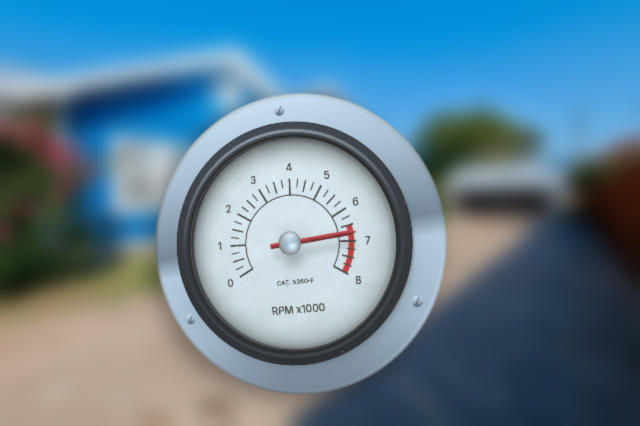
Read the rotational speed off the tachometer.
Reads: 6750 rpm
